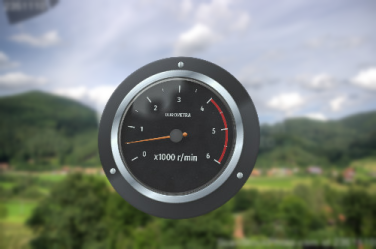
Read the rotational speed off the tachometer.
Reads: 500 rpm
